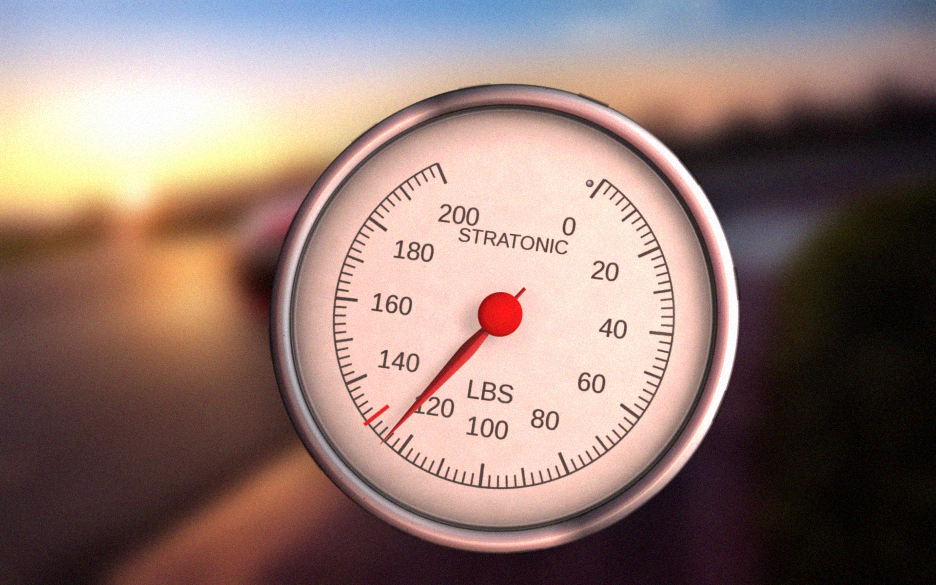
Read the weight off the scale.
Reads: 124 lb
